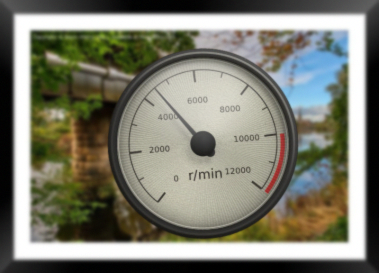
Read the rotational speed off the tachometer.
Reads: 4500 rpm
